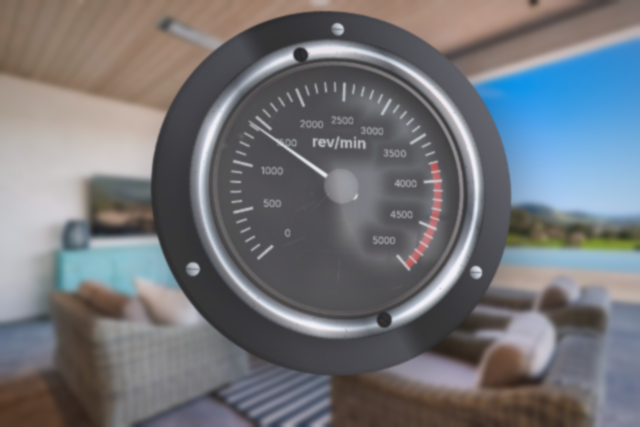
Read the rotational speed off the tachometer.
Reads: 1400 rpm
